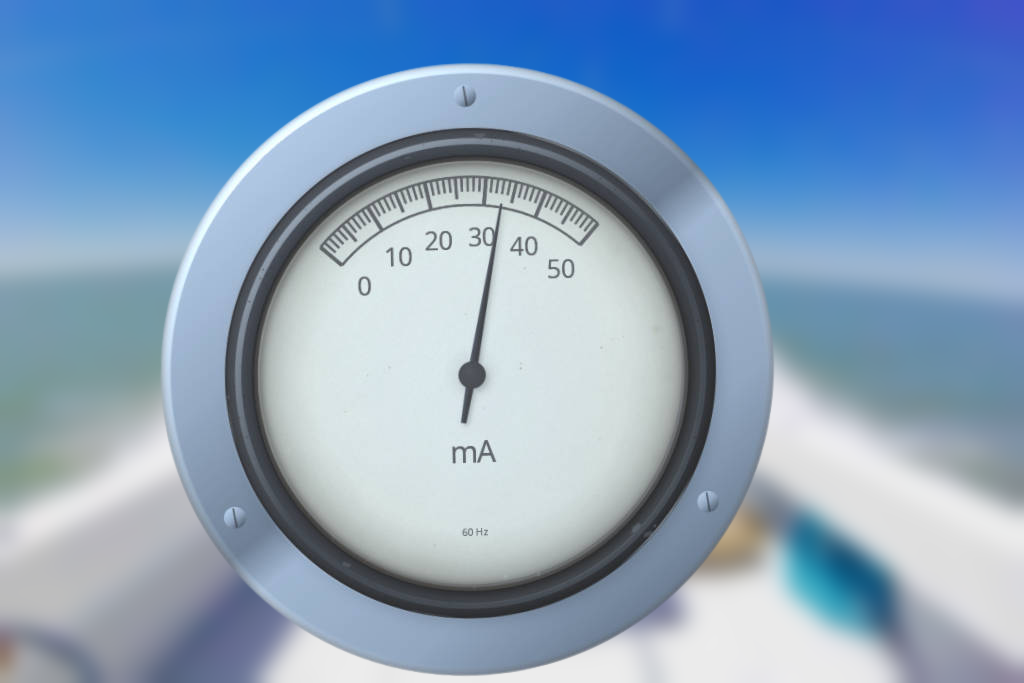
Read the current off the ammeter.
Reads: 33 mA
